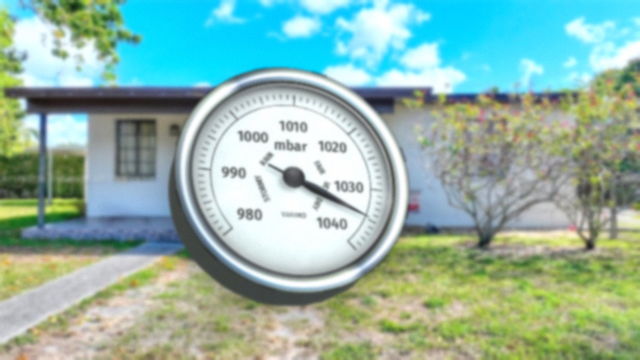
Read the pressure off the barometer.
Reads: 1035 mbar
